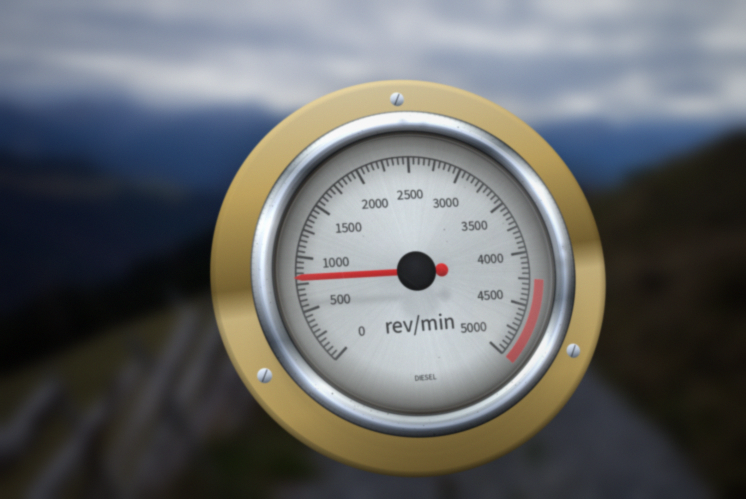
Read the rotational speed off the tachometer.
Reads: 800 rpm
